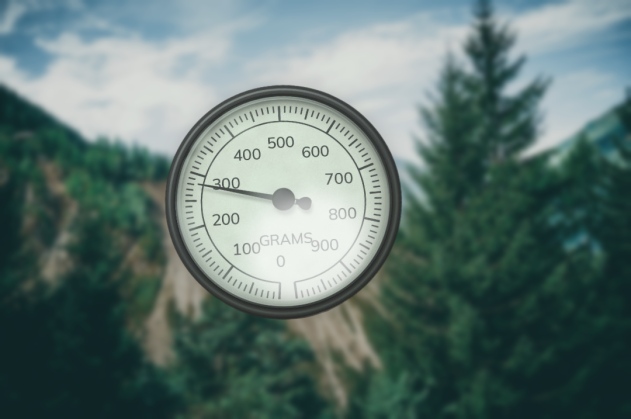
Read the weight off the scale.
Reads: 280 g
